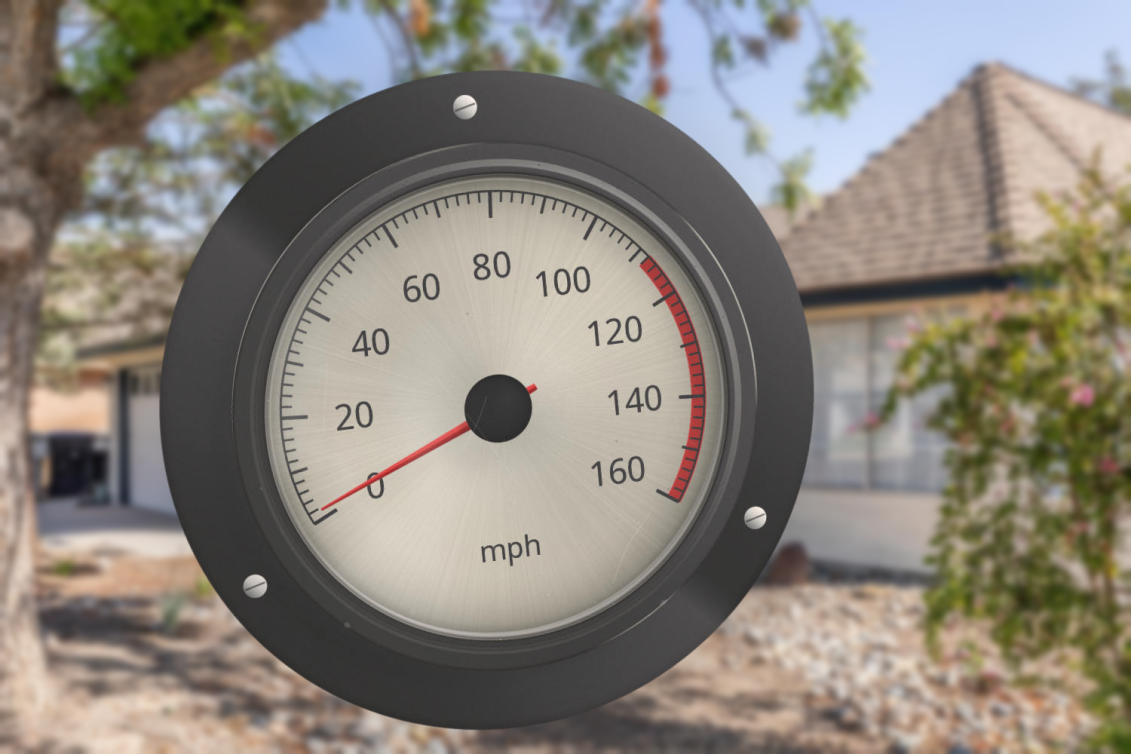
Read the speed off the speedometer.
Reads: 2 mph
